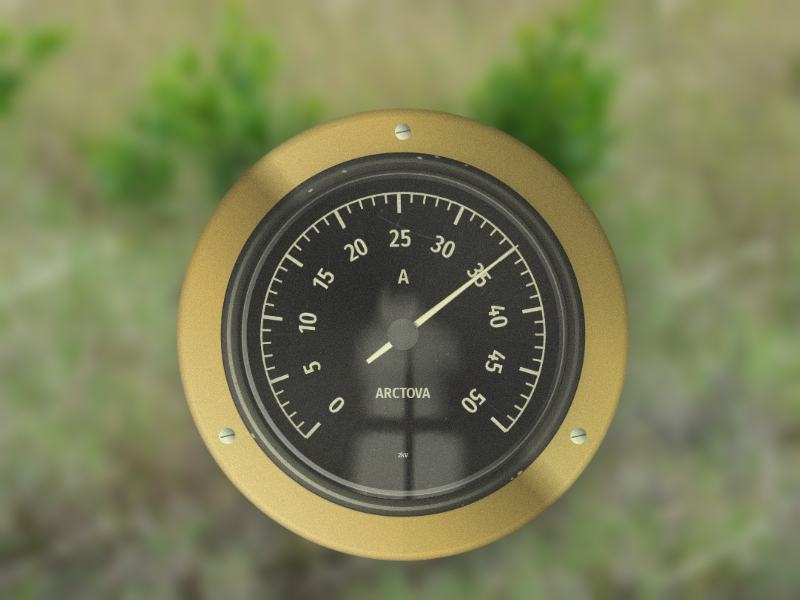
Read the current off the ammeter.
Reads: 35 A
